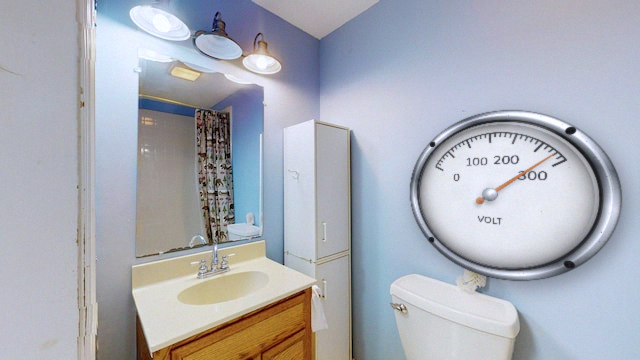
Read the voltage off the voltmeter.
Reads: 280 V
